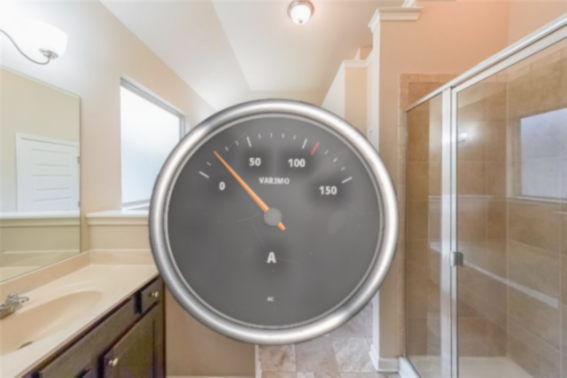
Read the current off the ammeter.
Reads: 20 A
